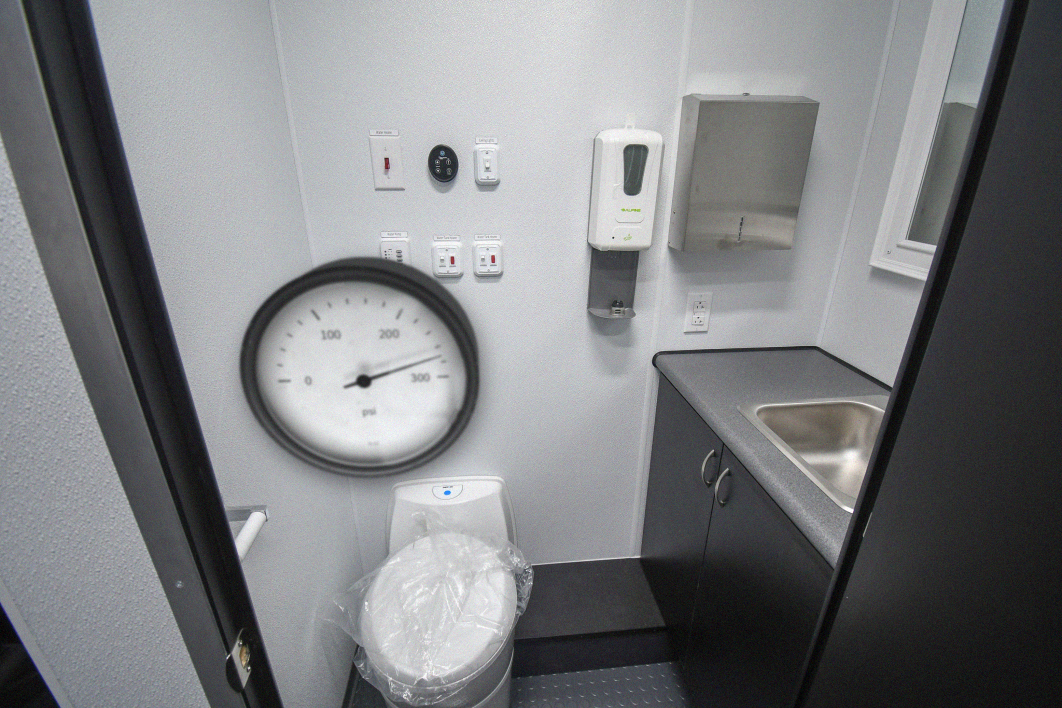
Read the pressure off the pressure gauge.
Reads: 270 psi
